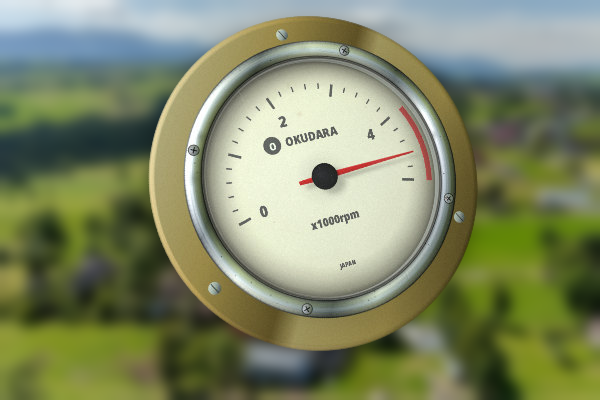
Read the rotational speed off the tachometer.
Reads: 4600 rpm
